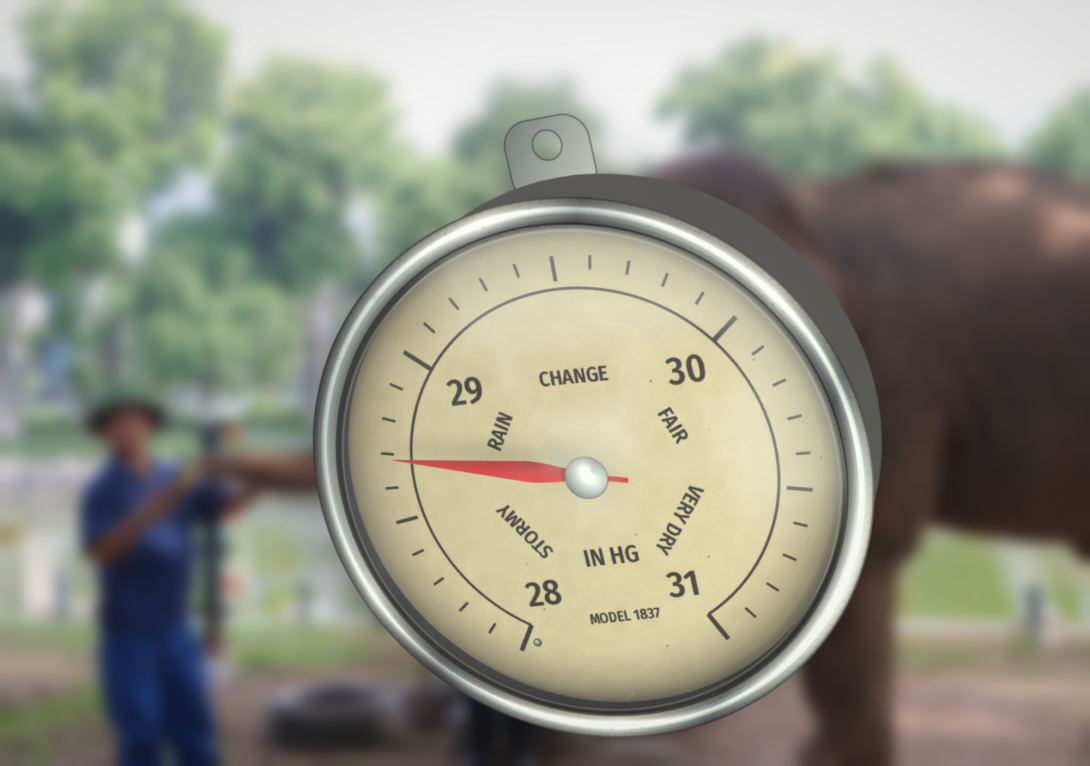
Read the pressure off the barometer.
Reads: 28.7 inHg
